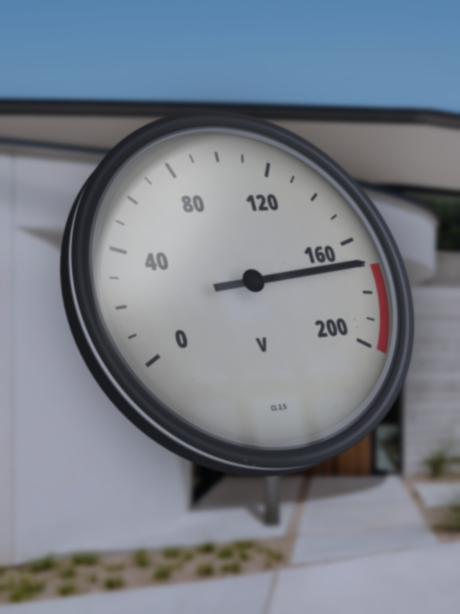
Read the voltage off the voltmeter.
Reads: 170 V
